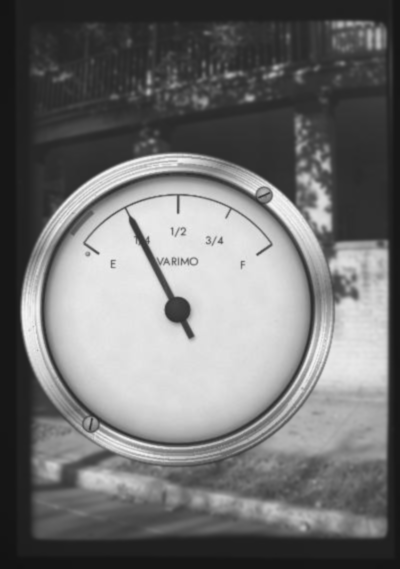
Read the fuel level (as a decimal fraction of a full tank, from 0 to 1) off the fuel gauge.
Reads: 0.25
